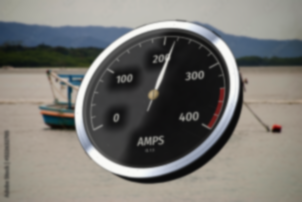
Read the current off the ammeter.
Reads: 220 A
